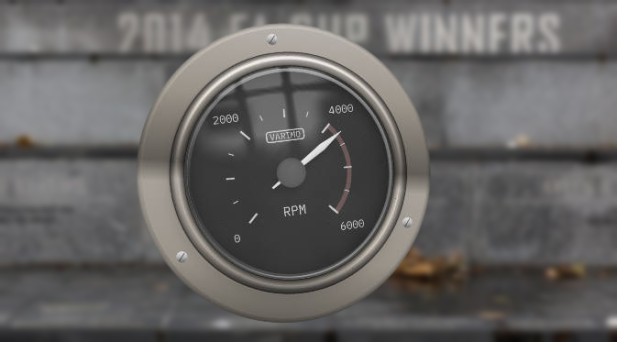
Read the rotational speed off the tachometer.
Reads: 4250 rpm
